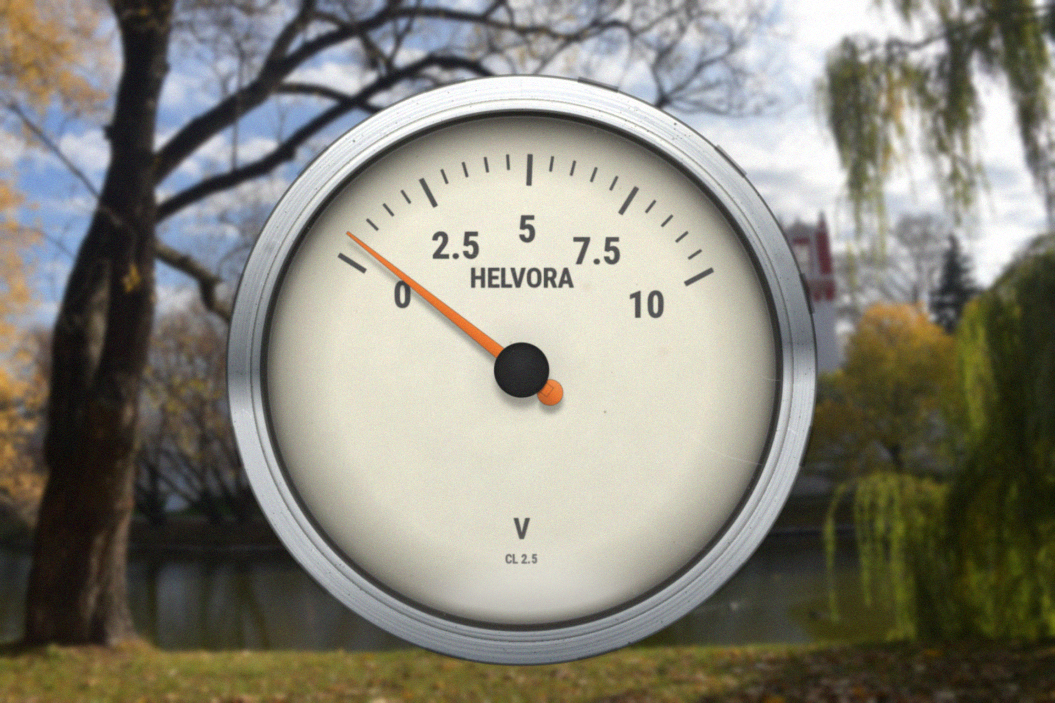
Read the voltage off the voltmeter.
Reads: 0.5 V
